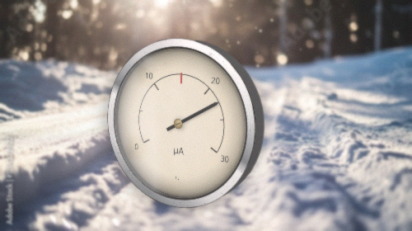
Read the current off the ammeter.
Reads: 22.5 µA
